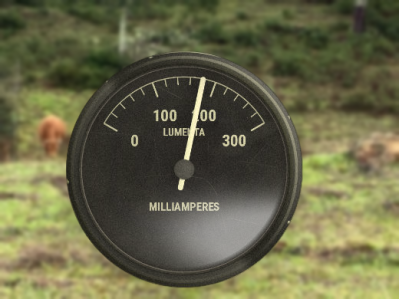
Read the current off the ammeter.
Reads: 180 mA
